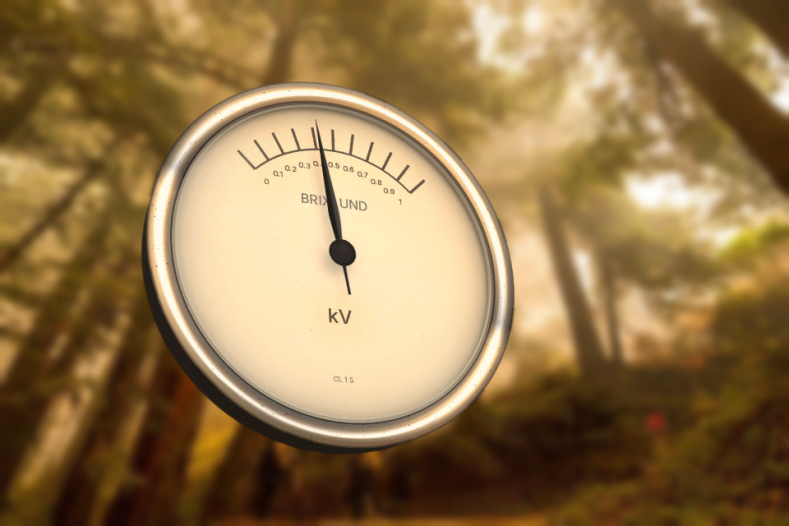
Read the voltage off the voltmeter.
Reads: 0.4 kV
